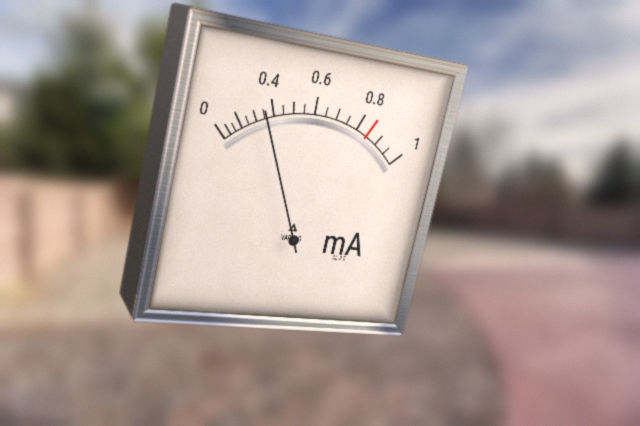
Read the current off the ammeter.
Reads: 0.35 mA
